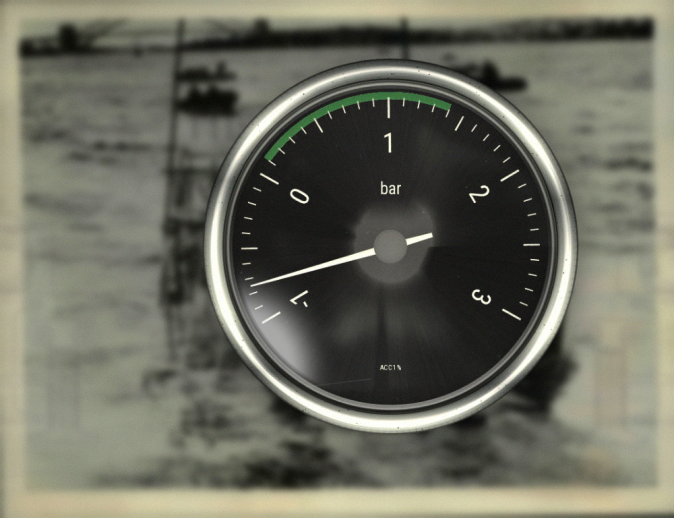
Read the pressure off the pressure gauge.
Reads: -0.75 bar
